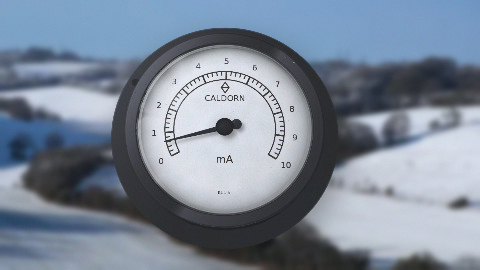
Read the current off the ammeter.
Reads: 0.6 mA
